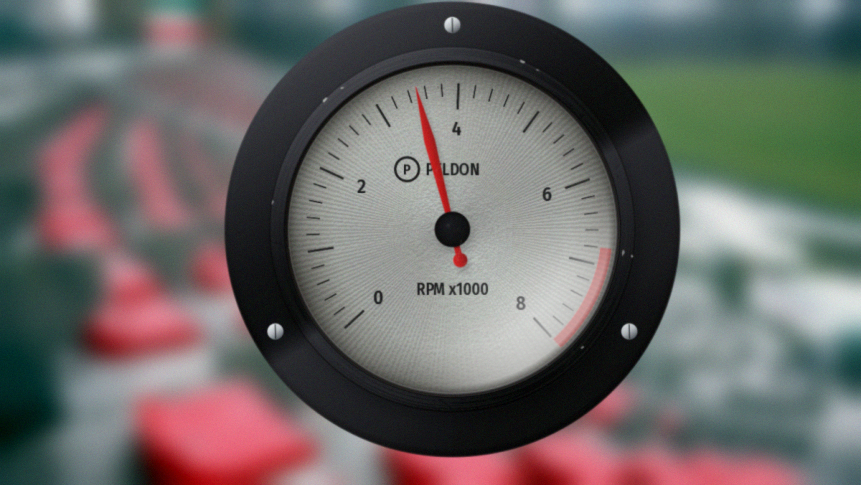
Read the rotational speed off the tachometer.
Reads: 3500 rpm
